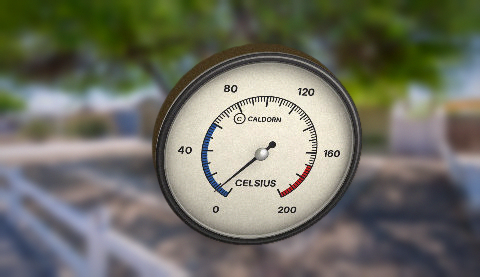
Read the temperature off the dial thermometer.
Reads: 10 °C
